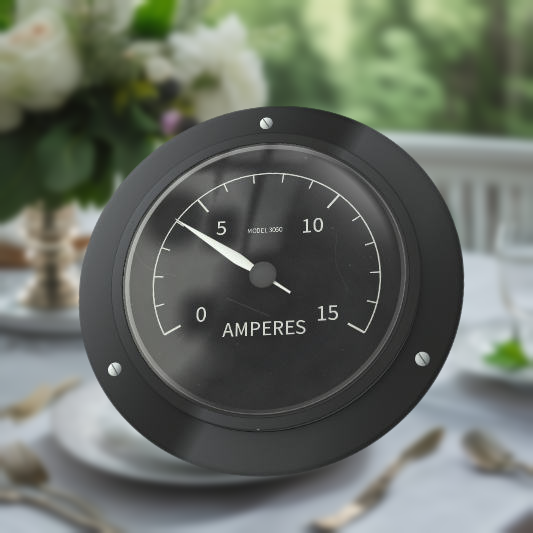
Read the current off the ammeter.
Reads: 4 A
